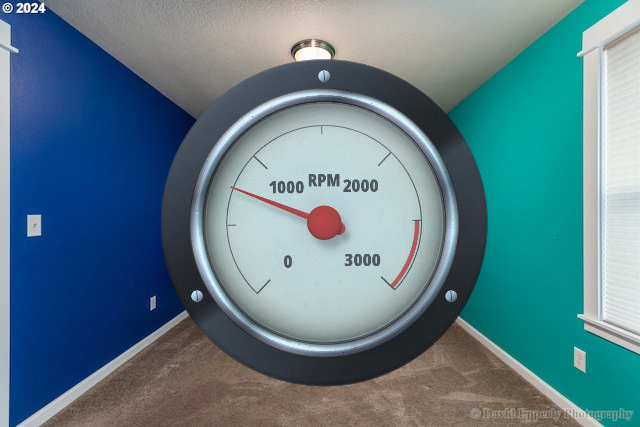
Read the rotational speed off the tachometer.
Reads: 750 rpm
